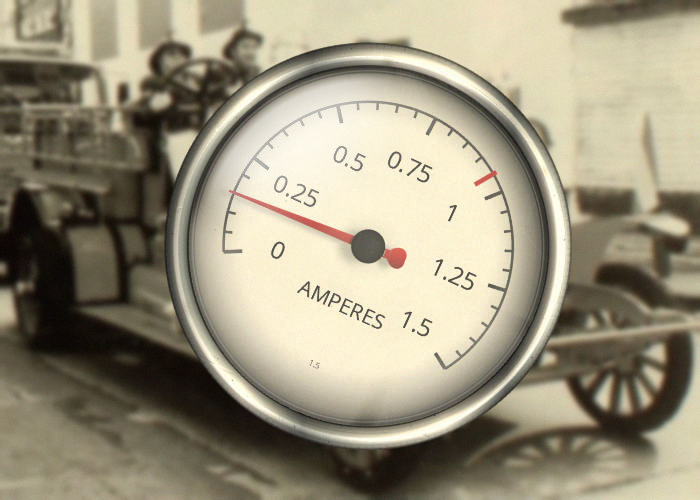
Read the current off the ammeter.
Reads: 0.15 A
